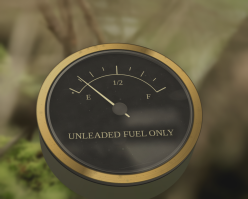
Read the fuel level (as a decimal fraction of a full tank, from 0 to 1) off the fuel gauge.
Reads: 0.125
